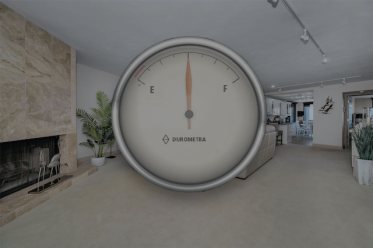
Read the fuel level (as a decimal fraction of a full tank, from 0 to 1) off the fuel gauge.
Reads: 0.5
